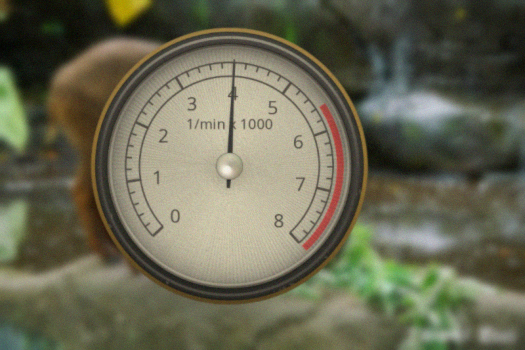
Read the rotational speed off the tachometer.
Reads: 4000 rpm
